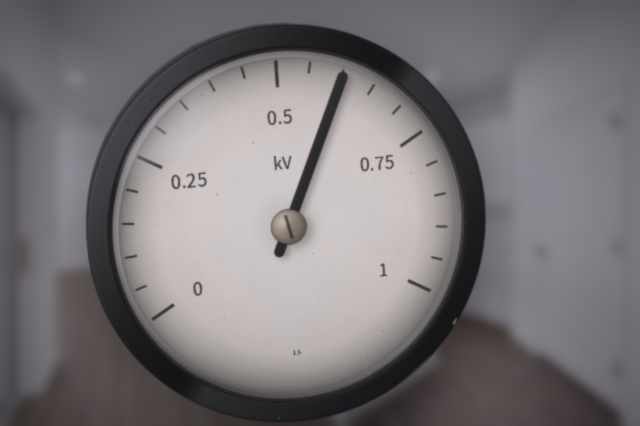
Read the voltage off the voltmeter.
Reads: 0.6 kV
